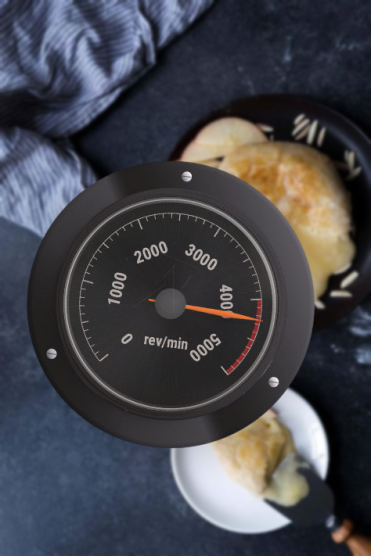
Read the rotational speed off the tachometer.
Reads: 4250 rpm
